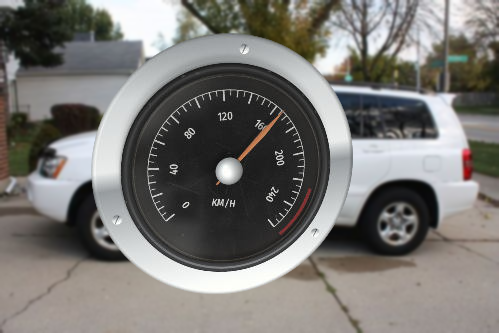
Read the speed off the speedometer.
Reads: 165 km/h
